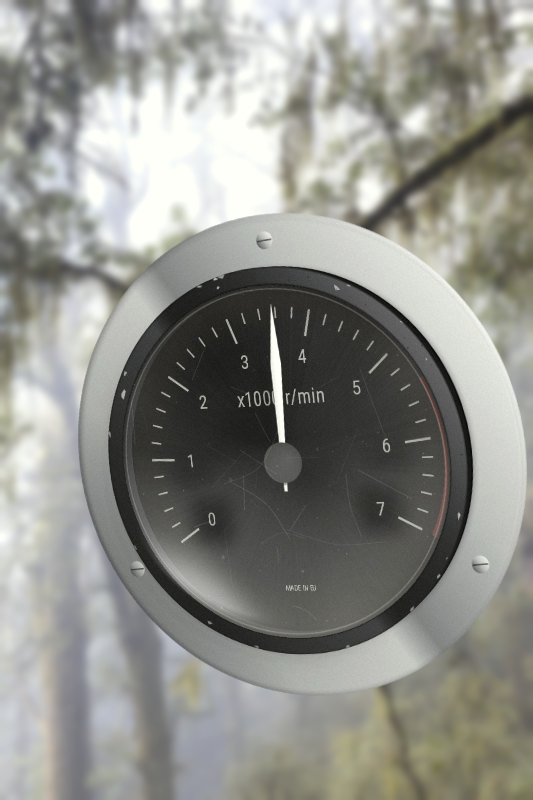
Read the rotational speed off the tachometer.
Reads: 3600 rpm
